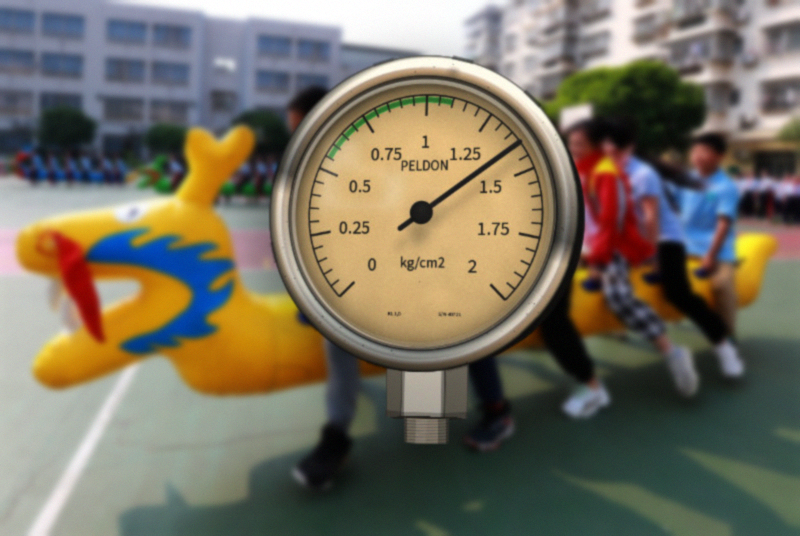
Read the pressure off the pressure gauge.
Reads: 1.4 kg/cm²
